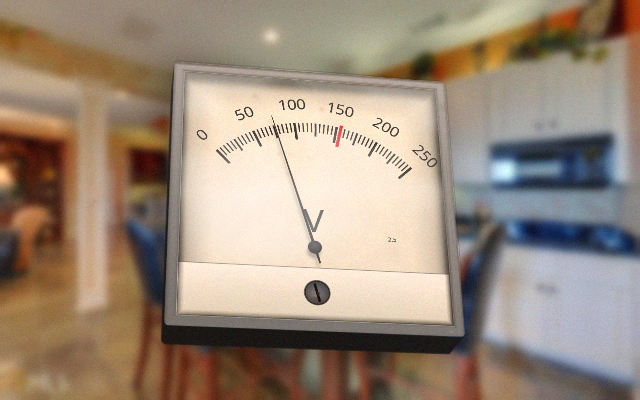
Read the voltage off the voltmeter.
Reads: 75 V
